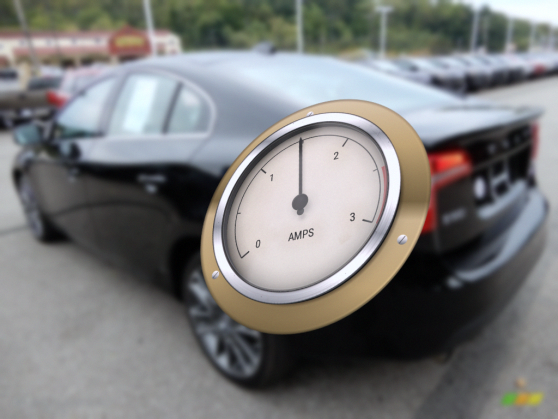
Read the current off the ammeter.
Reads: 1.5 A
